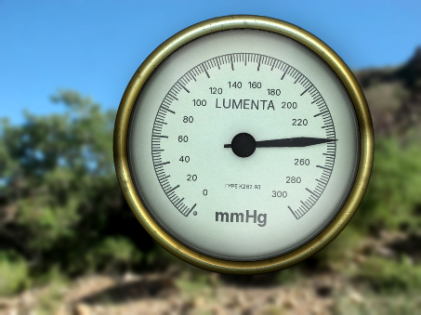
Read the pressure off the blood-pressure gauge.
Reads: 240 mmHg
